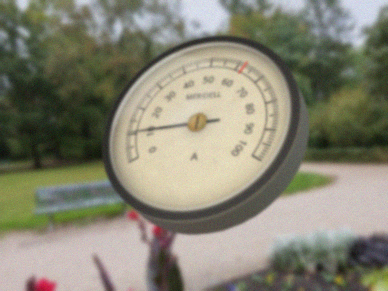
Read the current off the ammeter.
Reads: 10 A
